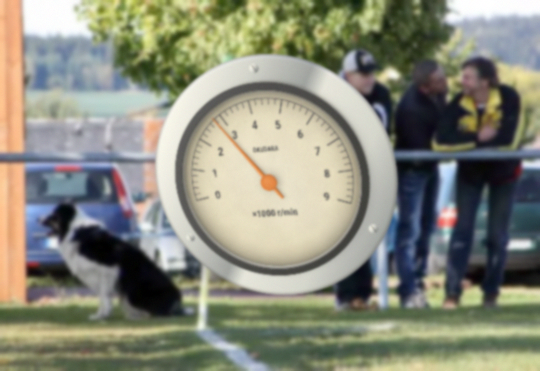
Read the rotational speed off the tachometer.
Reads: 2800 rpm
